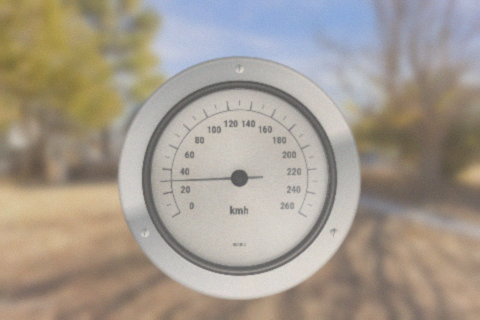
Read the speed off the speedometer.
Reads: 30 km/h
